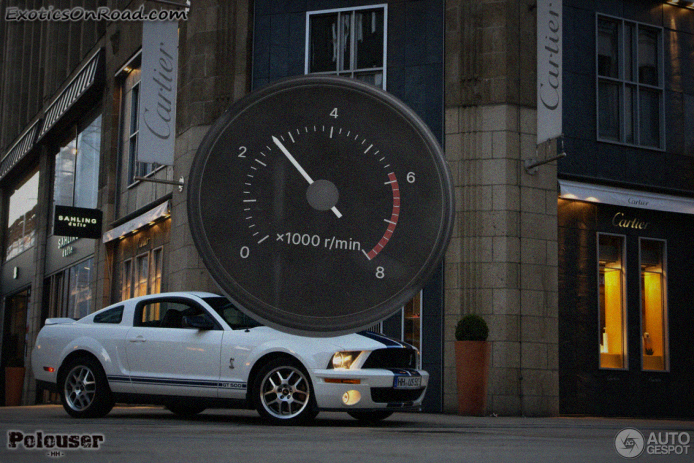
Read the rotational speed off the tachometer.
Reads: 2600 rpm
